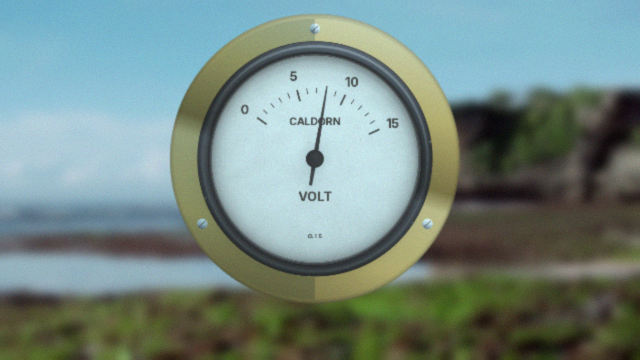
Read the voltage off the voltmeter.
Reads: 8 V
